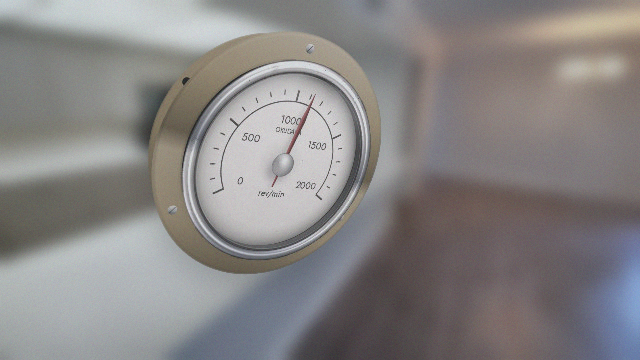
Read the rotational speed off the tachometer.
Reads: 1100 rpm
